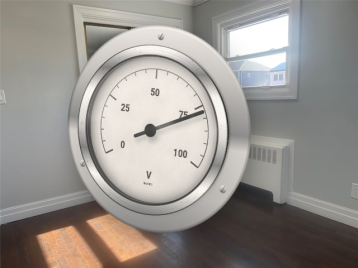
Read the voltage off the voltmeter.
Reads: 77.5 V
